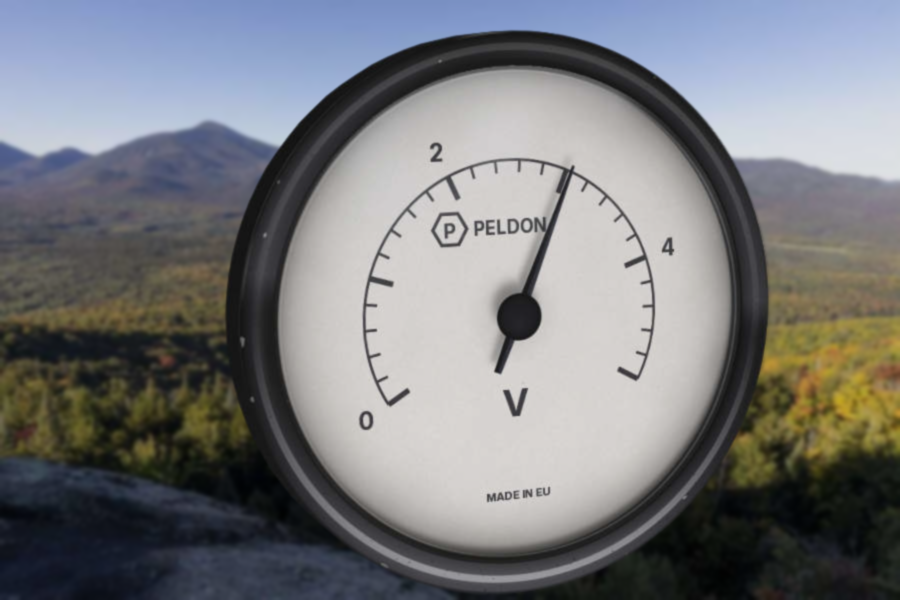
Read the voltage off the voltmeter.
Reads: 3 V
